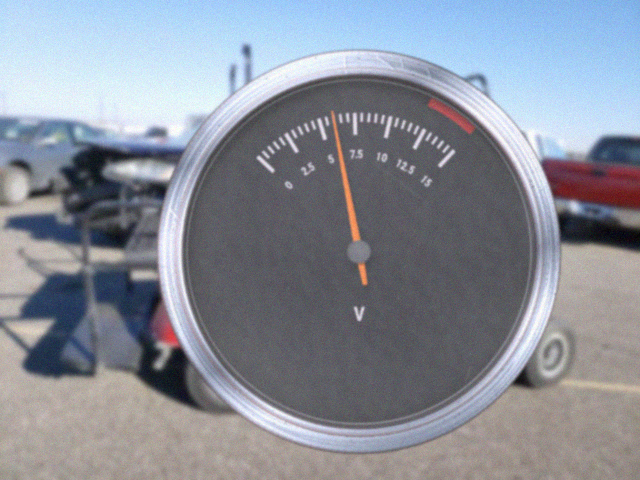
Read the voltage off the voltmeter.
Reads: 6 V
